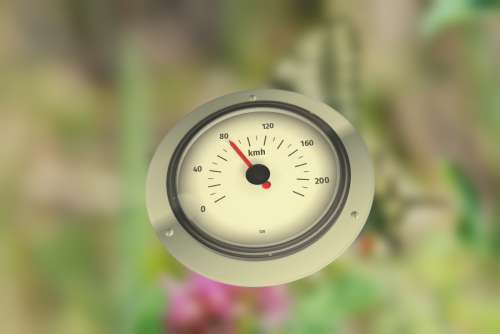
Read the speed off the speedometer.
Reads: 80 km/h
